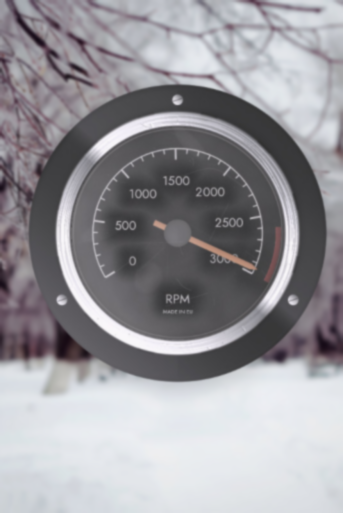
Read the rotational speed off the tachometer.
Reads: 2950 rpm
